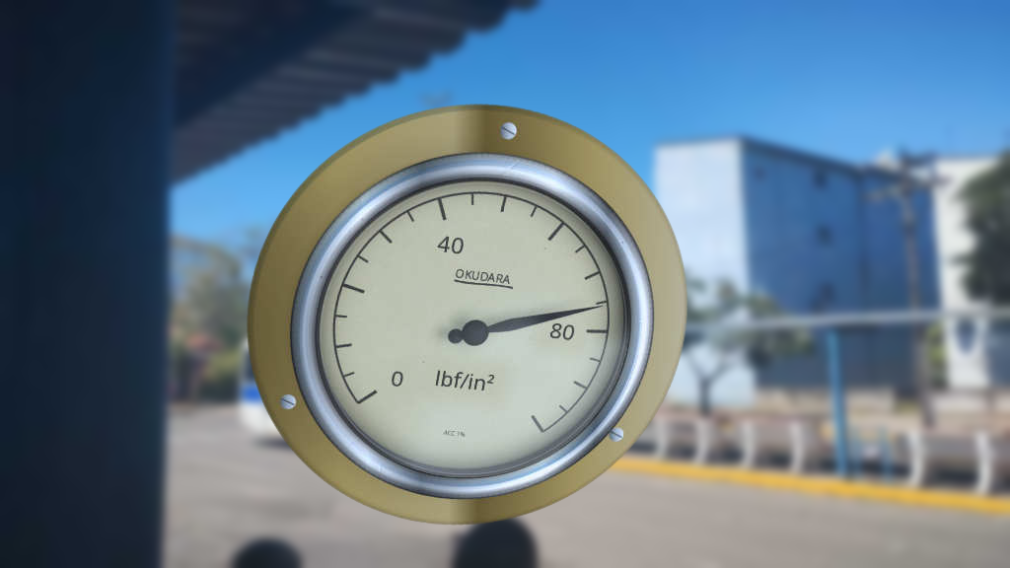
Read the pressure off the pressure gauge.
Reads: 75 psi
